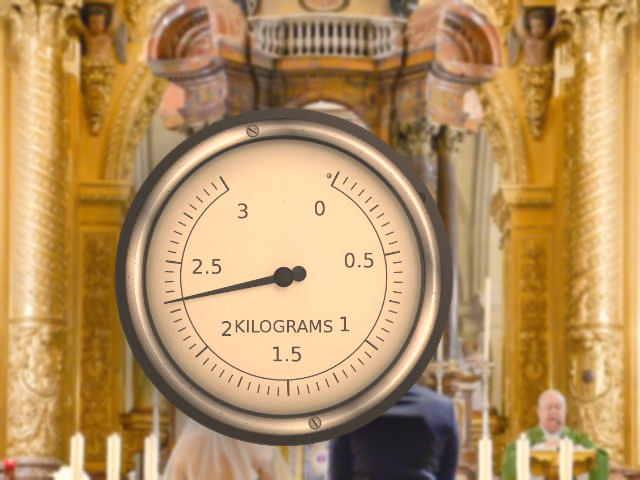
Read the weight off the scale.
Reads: 2.3 kg
